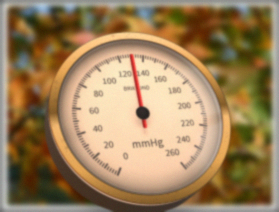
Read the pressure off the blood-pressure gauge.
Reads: 130 mmHg
